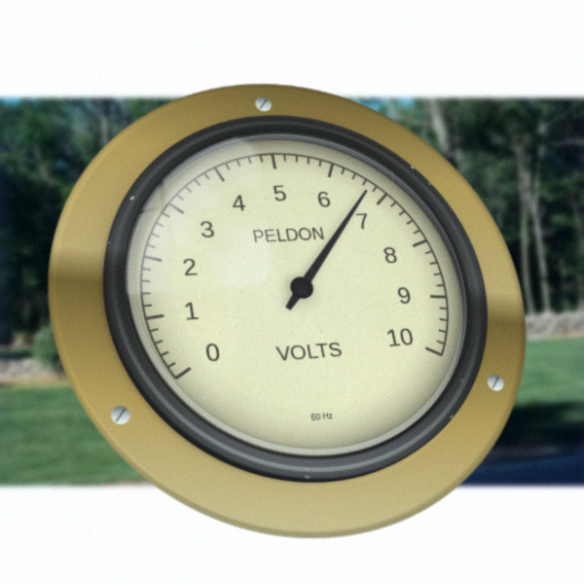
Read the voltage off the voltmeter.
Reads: 6.7 V
